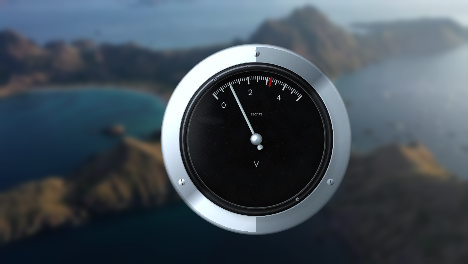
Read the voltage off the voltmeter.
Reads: 1 V
